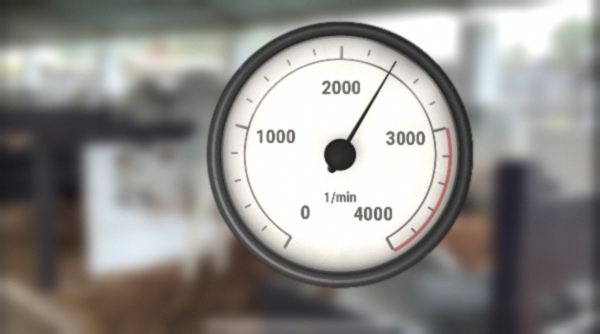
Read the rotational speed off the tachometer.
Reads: 2400 rpm
